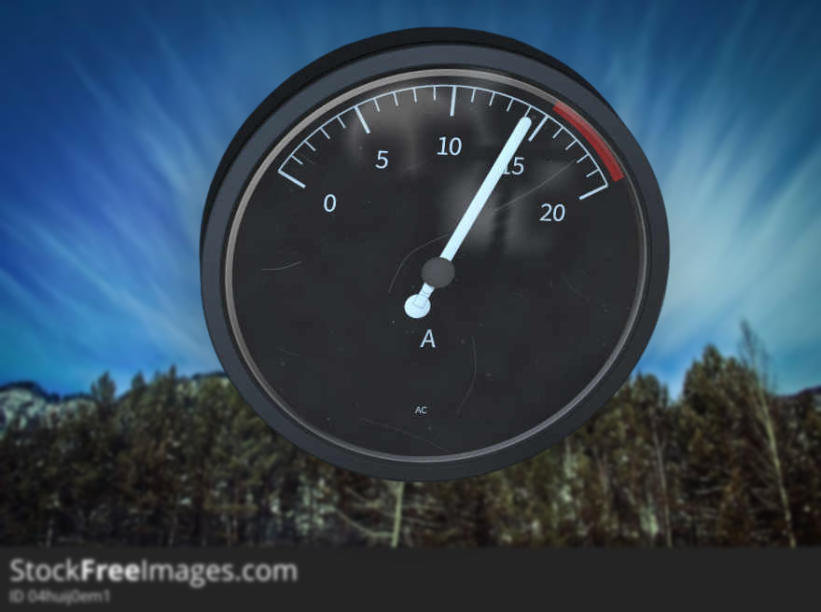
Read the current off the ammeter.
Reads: 14 A
